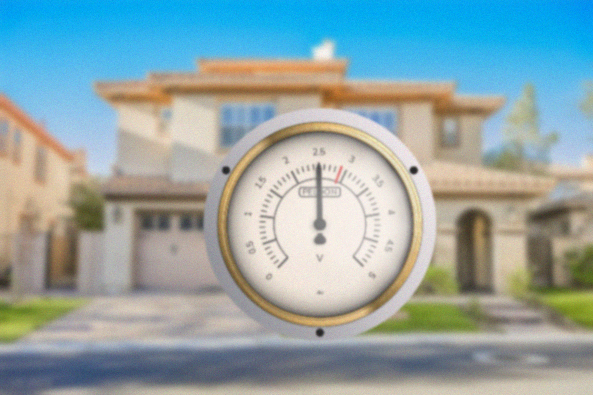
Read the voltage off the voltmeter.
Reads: 2.5 V
